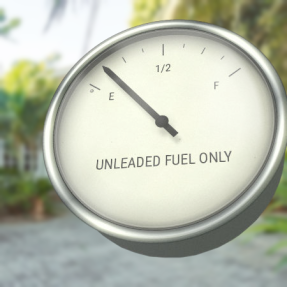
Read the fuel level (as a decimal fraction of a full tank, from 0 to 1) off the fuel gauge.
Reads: 0.125
